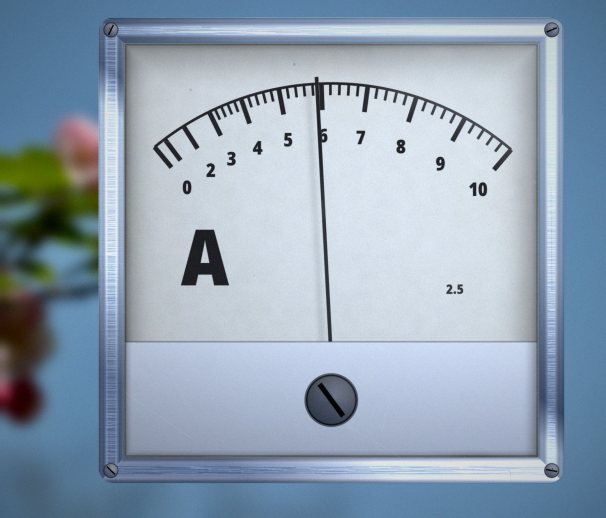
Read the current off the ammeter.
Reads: 5.9 A
